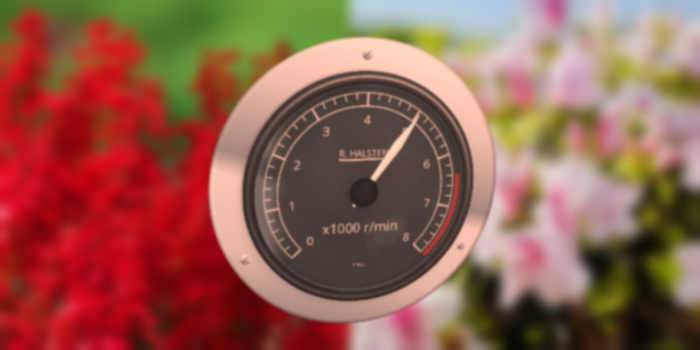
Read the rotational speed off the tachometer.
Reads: 5000 rpm
